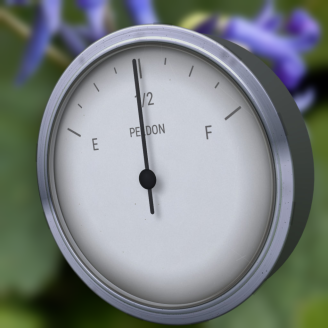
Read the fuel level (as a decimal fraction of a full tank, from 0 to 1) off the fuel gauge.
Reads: 0.5
